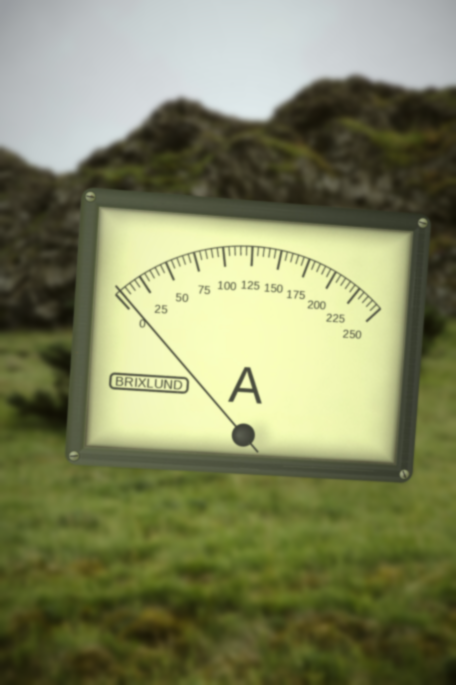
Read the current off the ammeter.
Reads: 5 A
